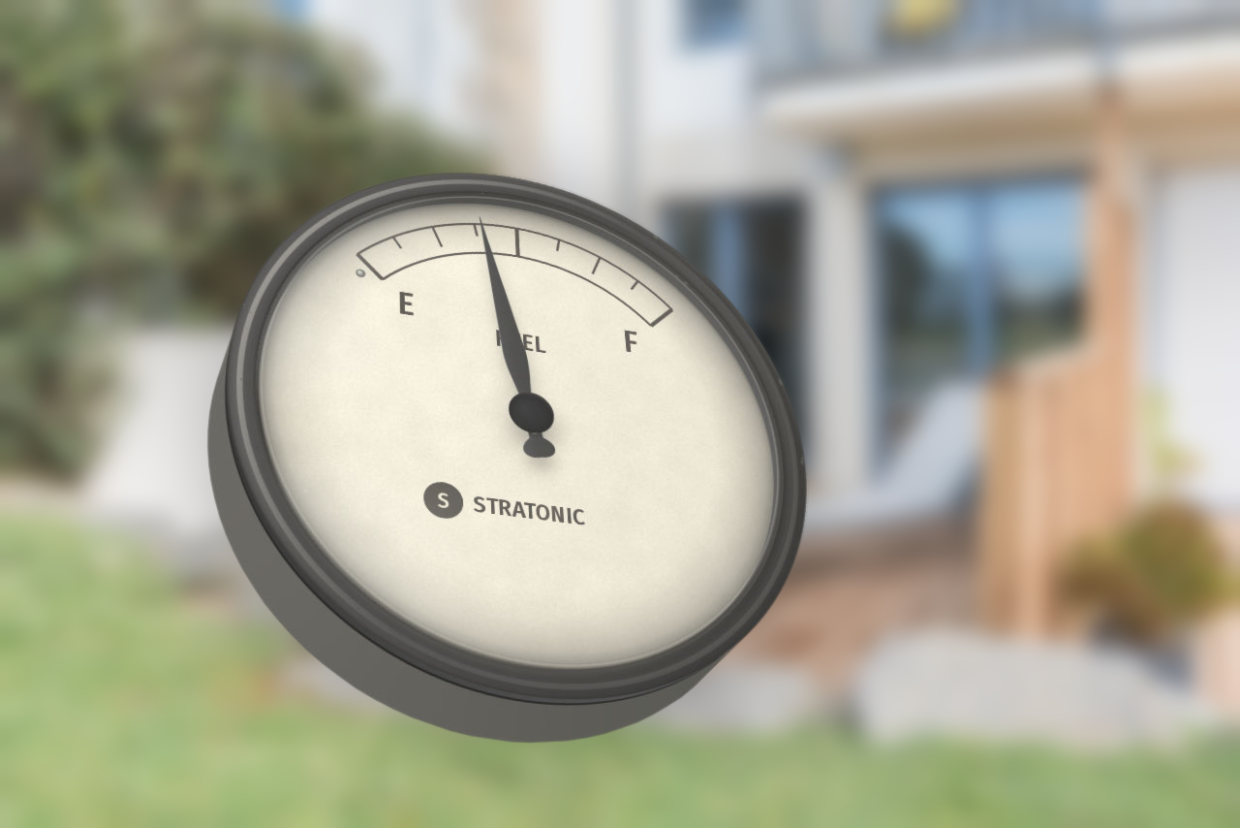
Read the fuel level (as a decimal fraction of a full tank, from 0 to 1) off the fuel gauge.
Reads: 0.375
